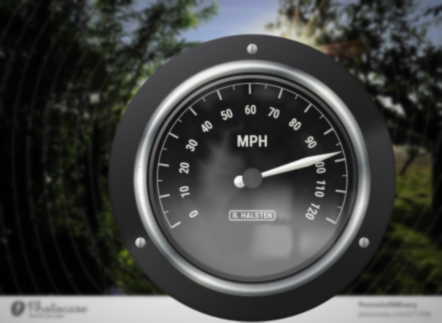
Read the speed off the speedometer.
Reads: 97.5 mph
